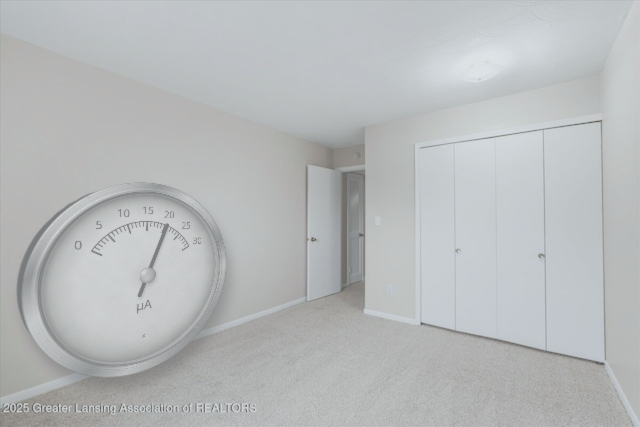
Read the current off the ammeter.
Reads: 20 µA
